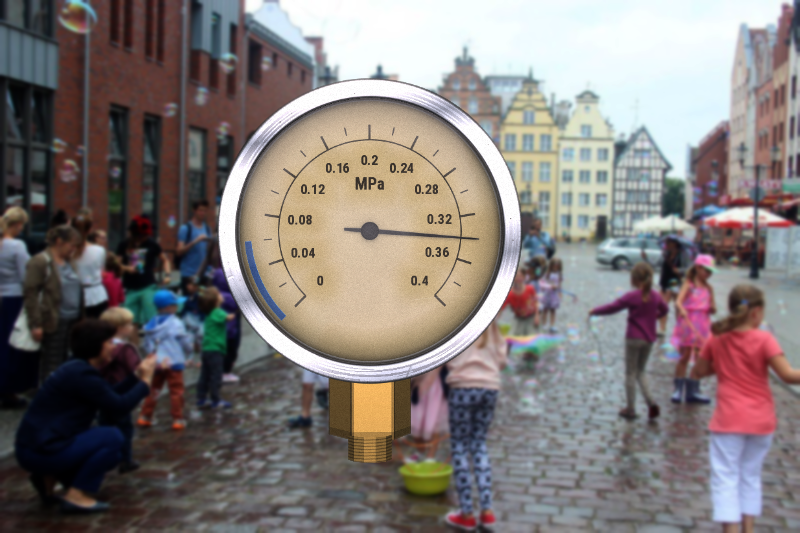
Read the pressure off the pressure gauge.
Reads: 0.34 MPa
